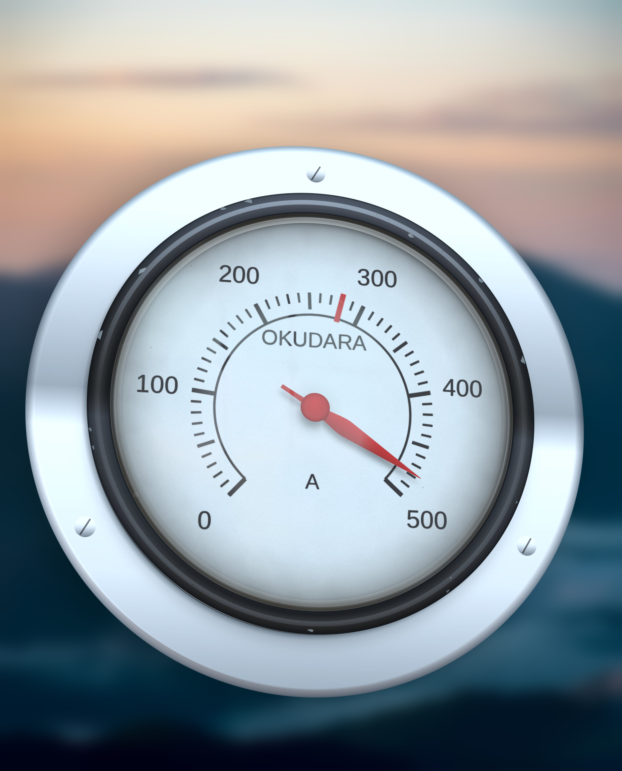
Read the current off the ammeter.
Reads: 480 A
